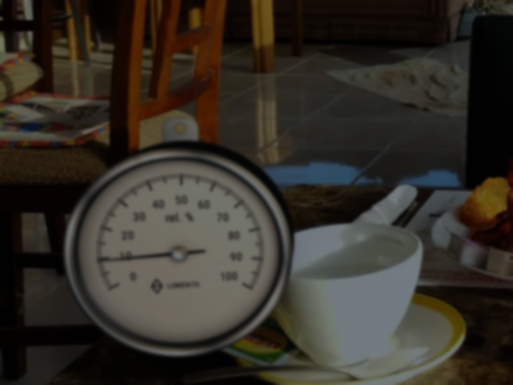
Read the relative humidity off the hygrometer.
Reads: 10 %
